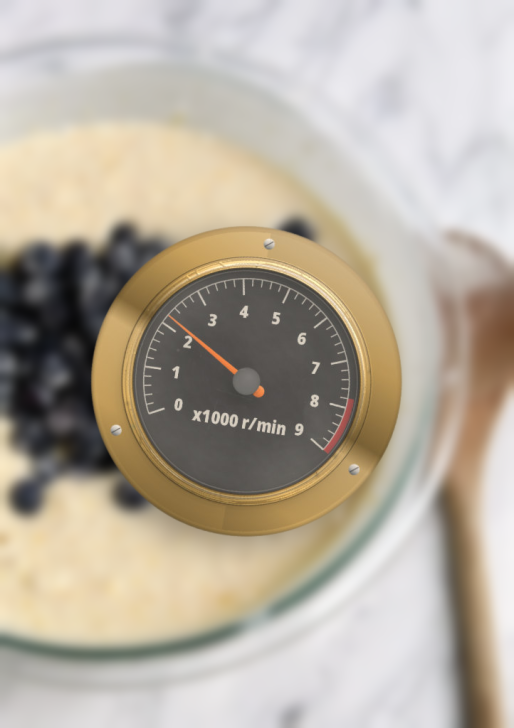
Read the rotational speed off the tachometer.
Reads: 2200 rpm
